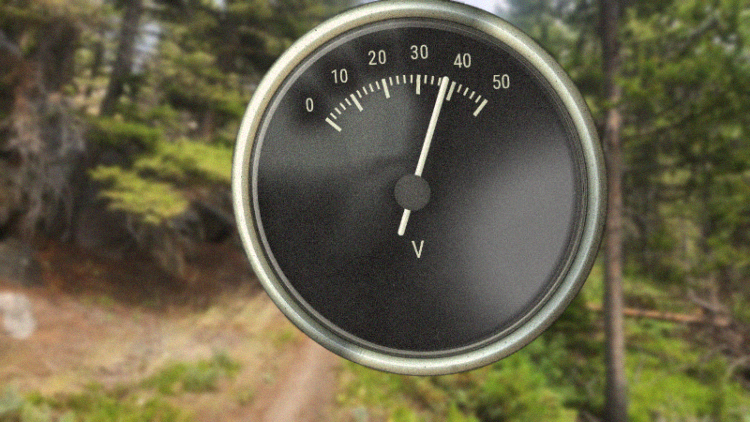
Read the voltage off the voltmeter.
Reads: 38 V
